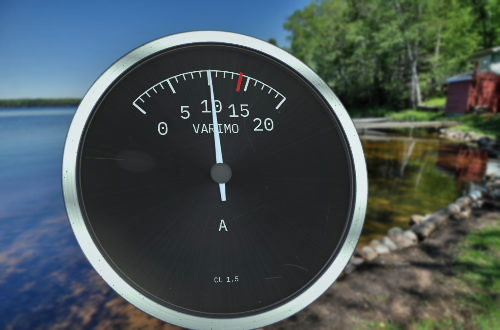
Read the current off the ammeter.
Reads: 10 A
